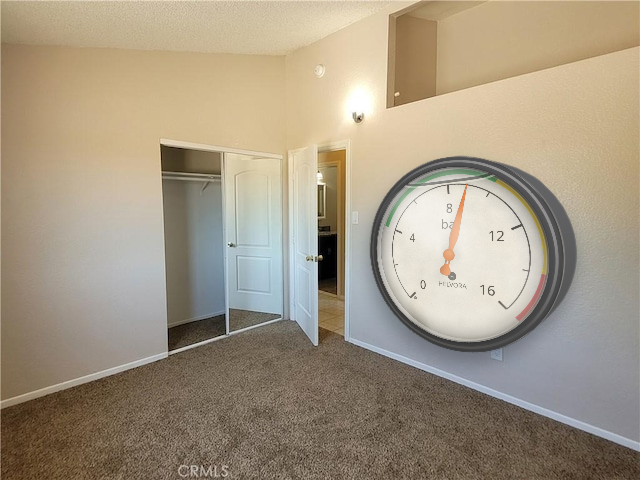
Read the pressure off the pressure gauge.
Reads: 9 bar
